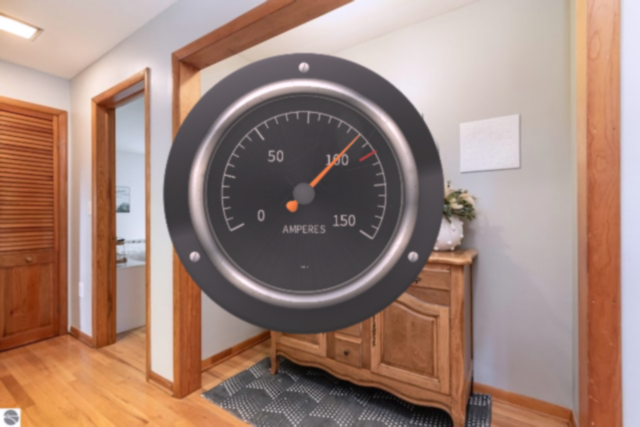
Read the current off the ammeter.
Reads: 100 A
